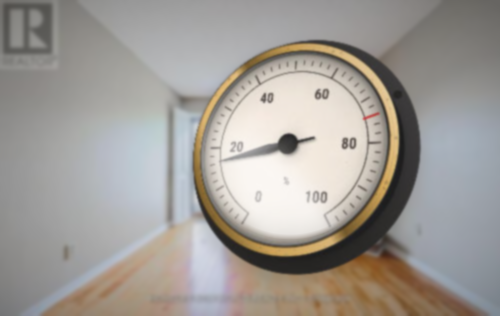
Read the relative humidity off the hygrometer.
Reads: 16 %
